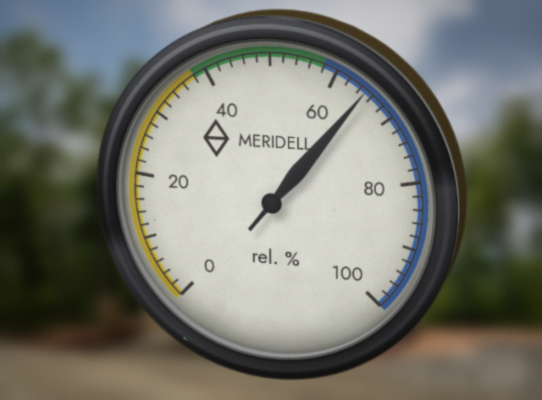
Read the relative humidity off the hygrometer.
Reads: 65 %
